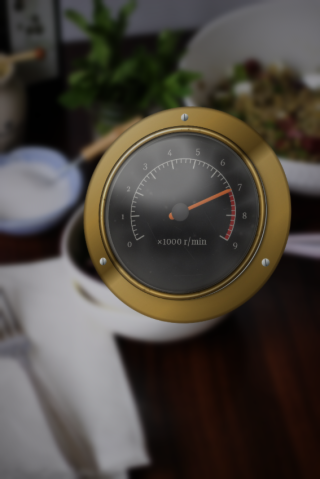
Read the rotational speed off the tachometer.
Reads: 7000 rpm
